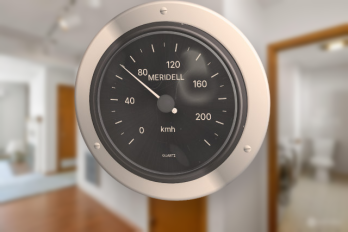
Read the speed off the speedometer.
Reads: 70 km/h
